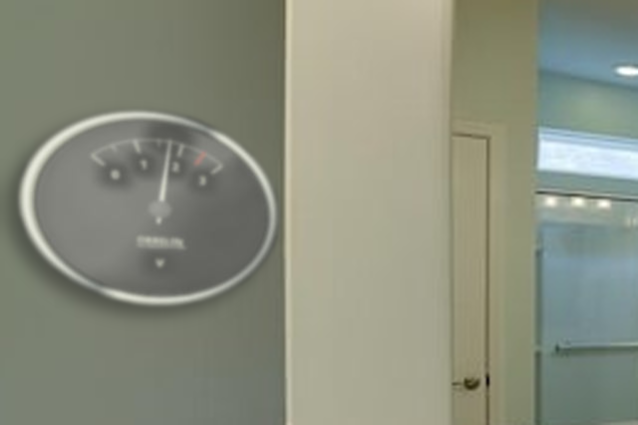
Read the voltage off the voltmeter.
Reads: 1.75 V
